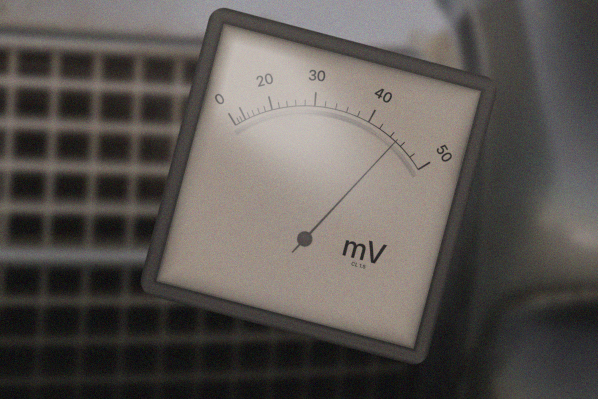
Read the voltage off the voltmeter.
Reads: 45 mV
